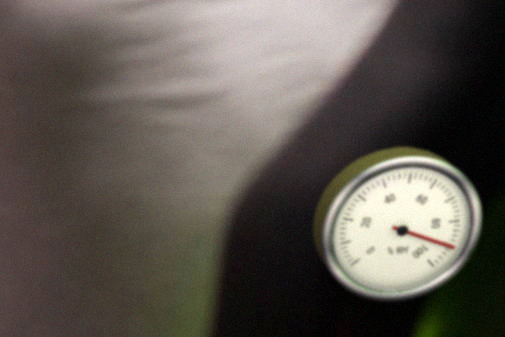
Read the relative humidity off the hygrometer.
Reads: 90 %
